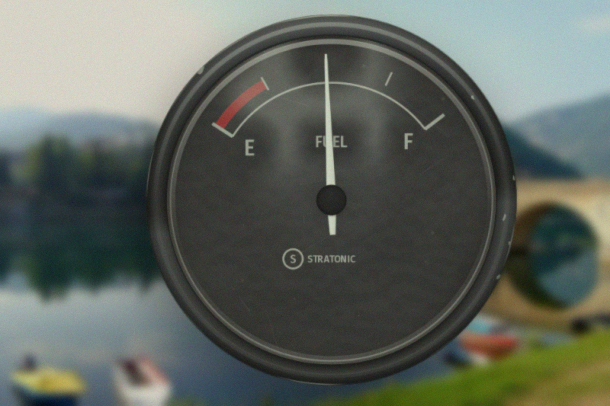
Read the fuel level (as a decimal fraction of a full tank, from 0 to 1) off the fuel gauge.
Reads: 0.5
